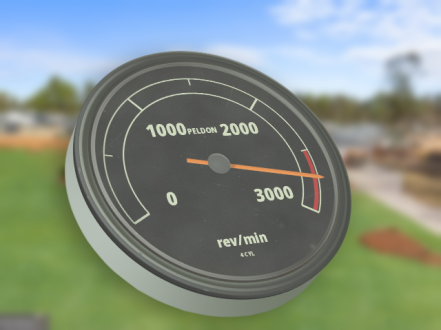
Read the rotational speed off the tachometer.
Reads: 2750 rpm
